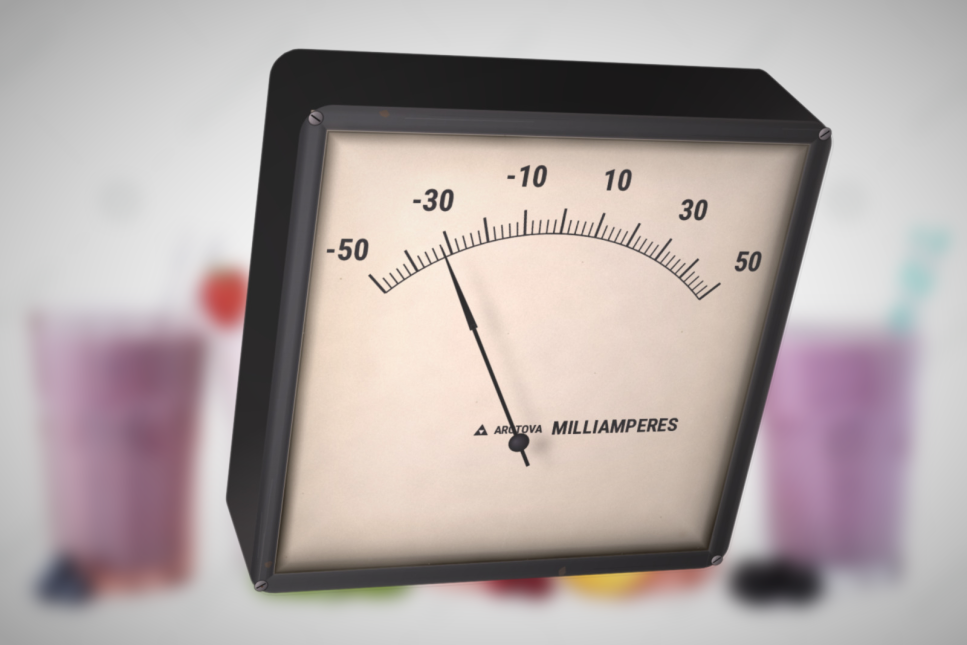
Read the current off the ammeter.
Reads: -32 mA
